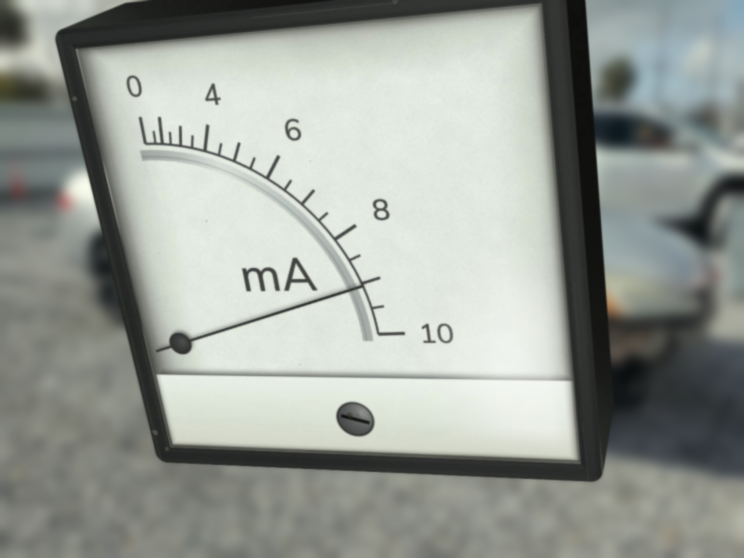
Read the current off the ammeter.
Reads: 9 mA
